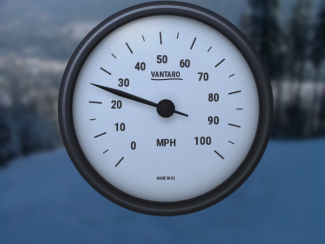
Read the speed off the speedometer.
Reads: 25 mph
